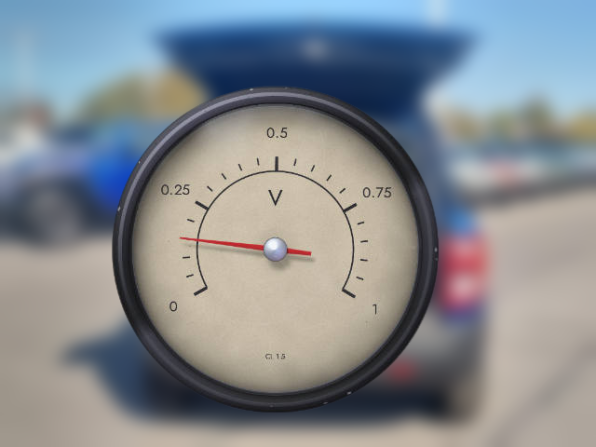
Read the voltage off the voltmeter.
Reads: 0.15 V
